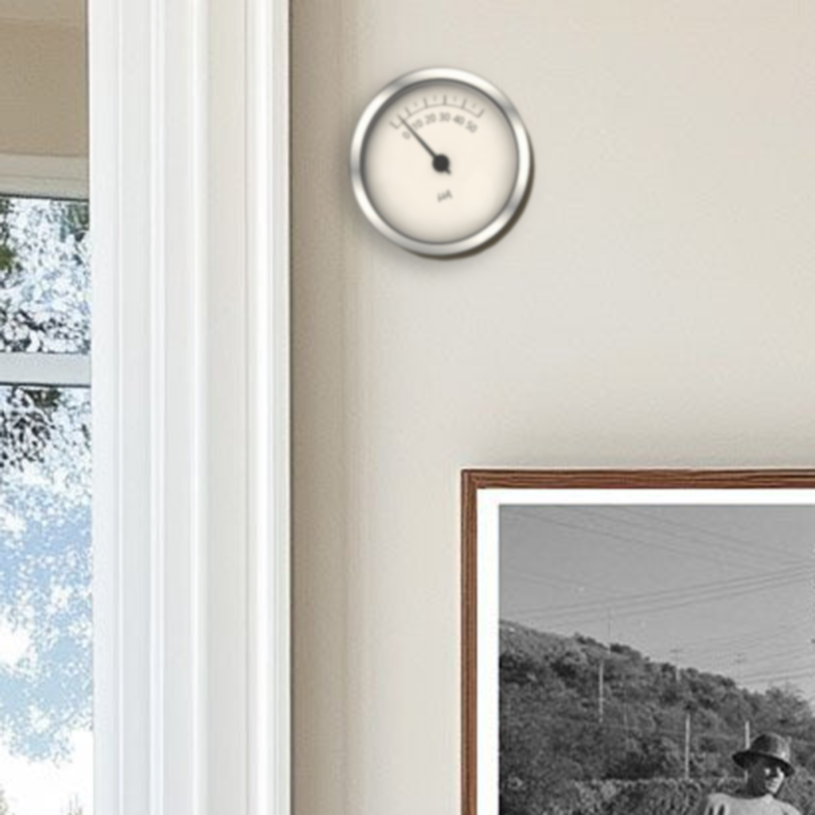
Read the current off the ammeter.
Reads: 5 µA
